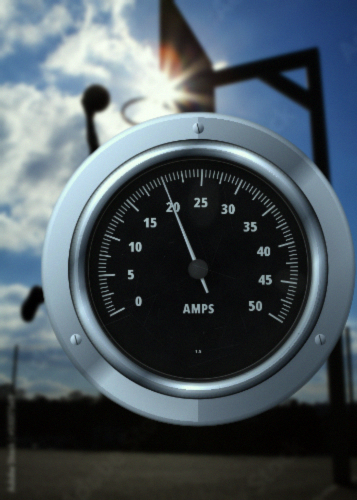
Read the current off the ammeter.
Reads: 20 A
